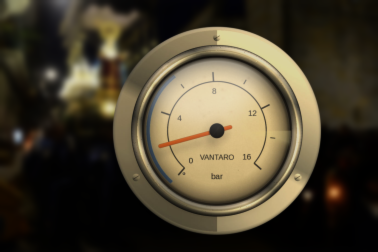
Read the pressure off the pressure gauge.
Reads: 2 bar
